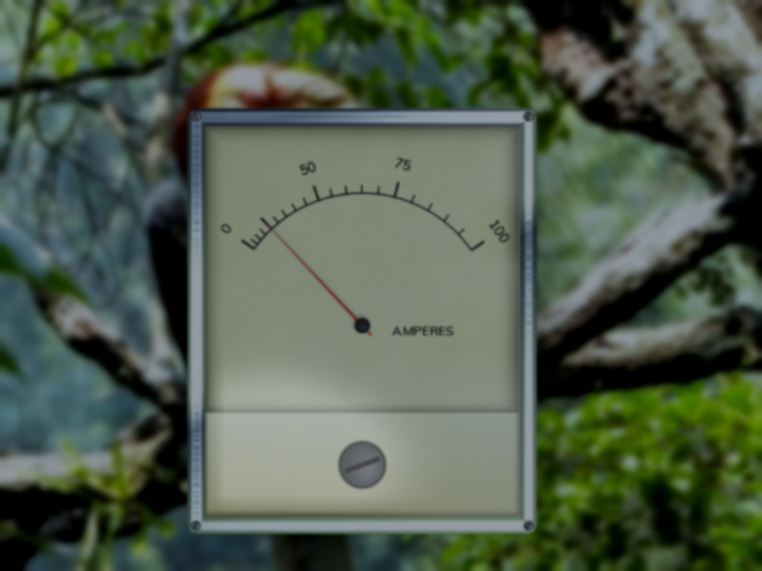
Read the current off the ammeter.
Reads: 25 A
